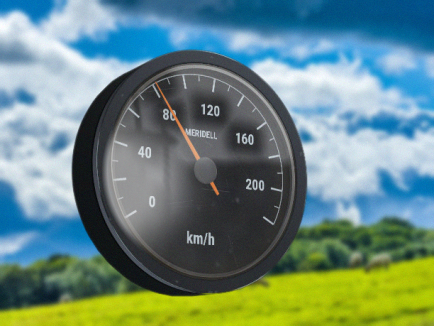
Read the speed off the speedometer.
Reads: 80 km/h
